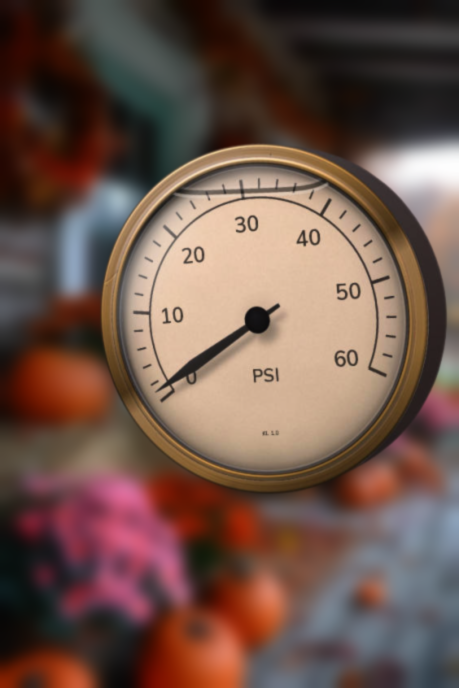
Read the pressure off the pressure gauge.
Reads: 1 psi
